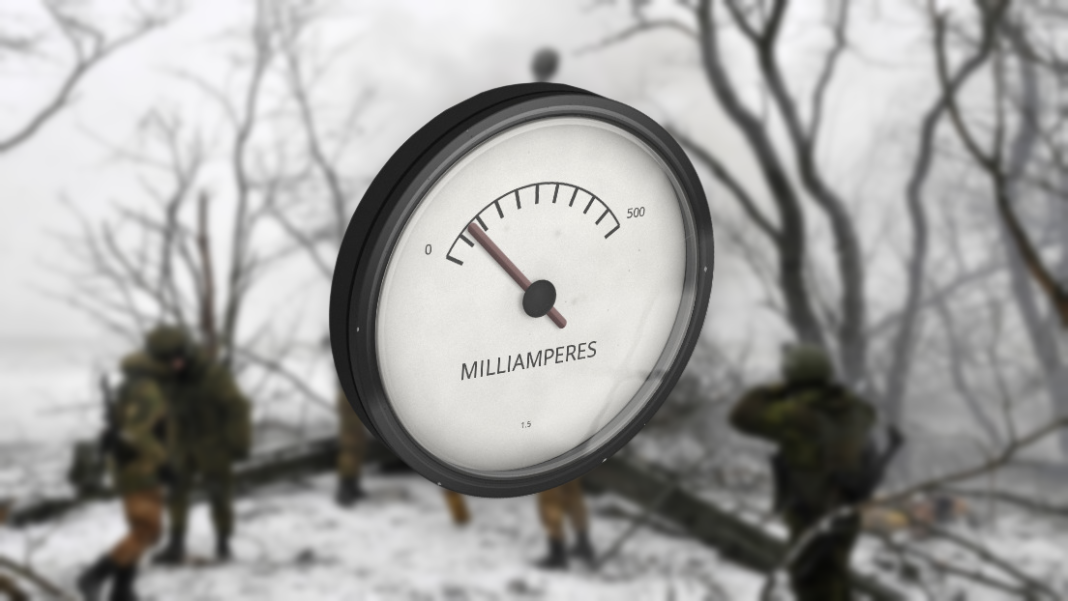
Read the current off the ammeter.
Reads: 75 mA
